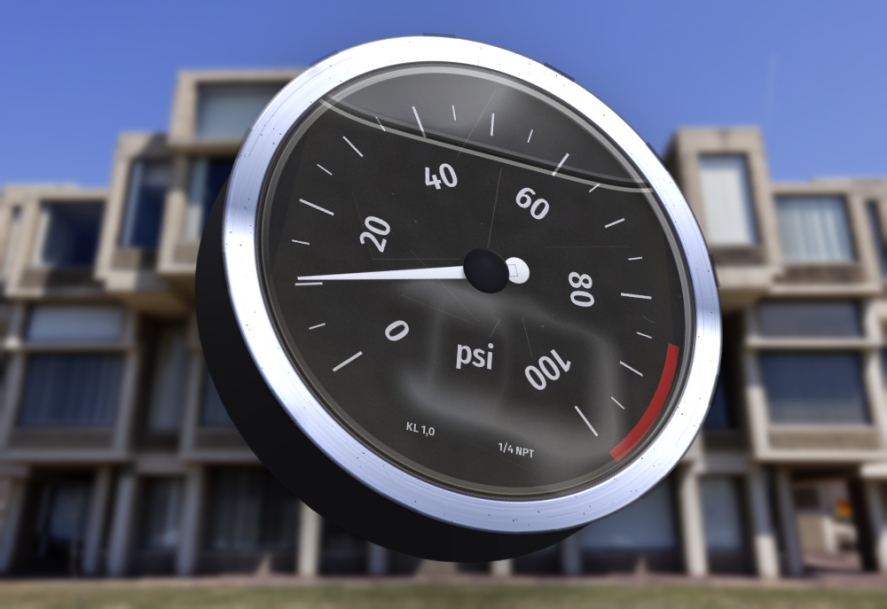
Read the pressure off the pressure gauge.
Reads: 10 psi
